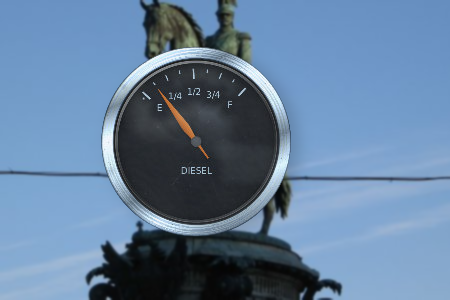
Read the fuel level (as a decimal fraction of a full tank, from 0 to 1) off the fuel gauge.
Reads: 0.125
